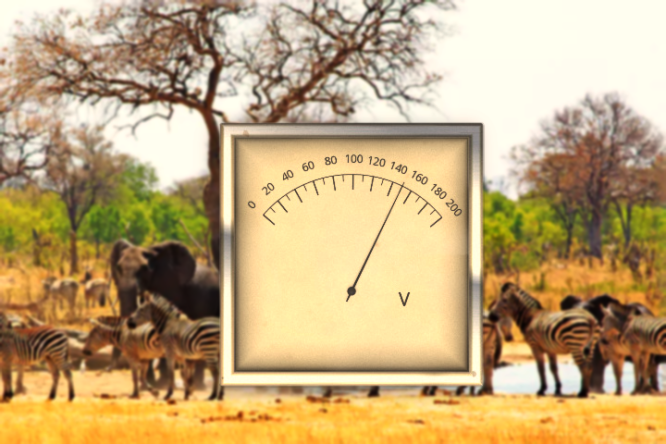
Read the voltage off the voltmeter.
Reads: 150 V
